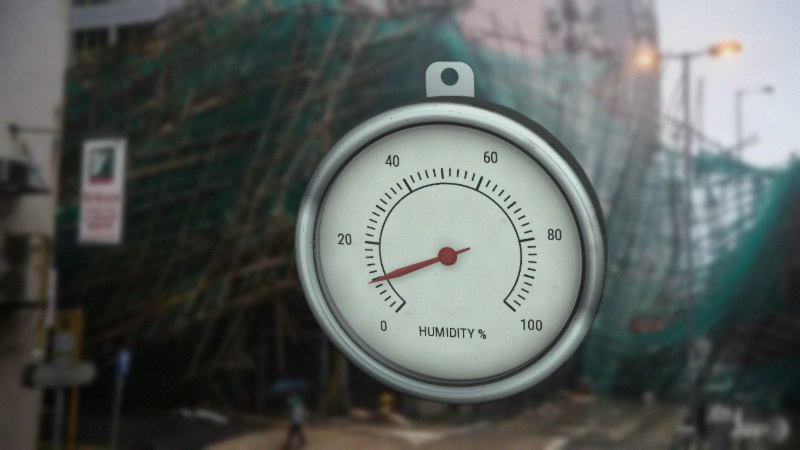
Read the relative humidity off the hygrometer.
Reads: 10 %
